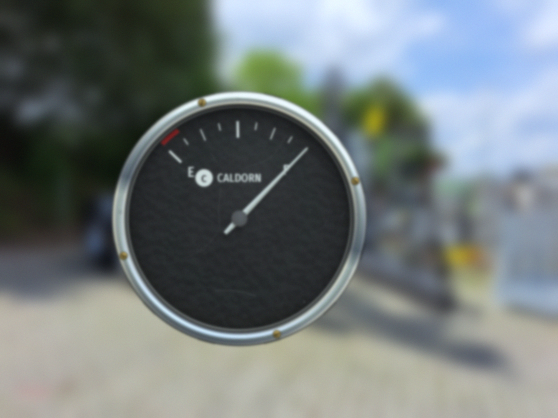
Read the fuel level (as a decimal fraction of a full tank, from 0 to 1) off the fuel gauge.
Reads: 1
